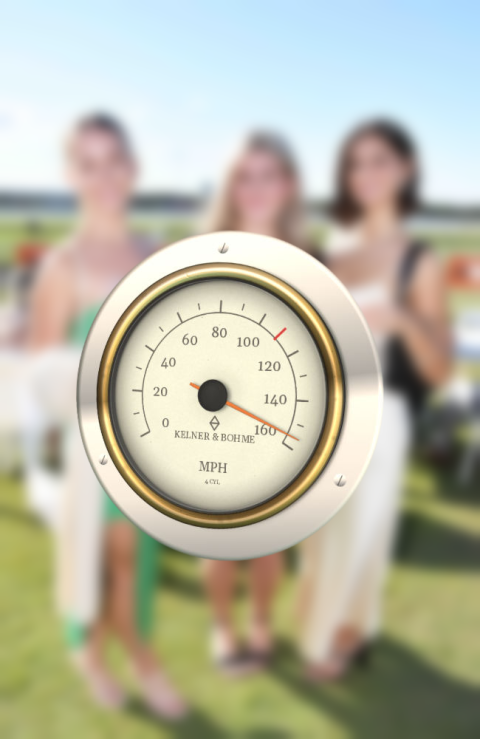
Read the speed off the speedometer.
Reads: 155 mph
